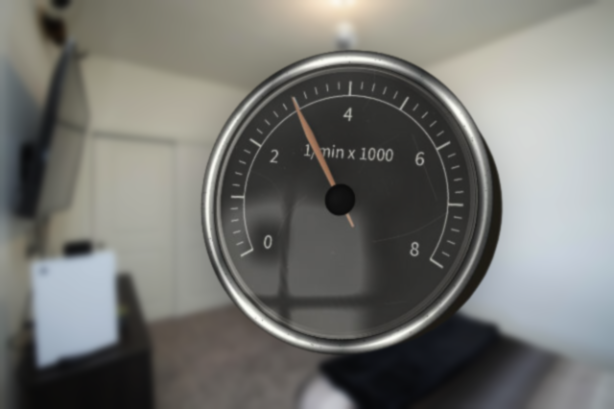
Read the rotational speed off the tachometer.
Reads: 3000 rpm
